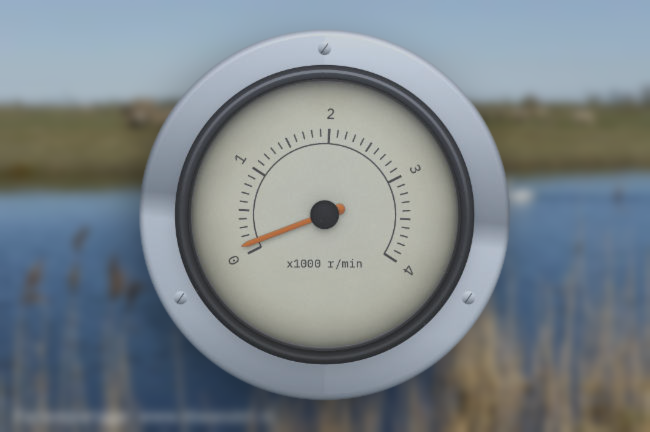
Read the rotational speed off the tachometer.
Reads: 100 rpm
